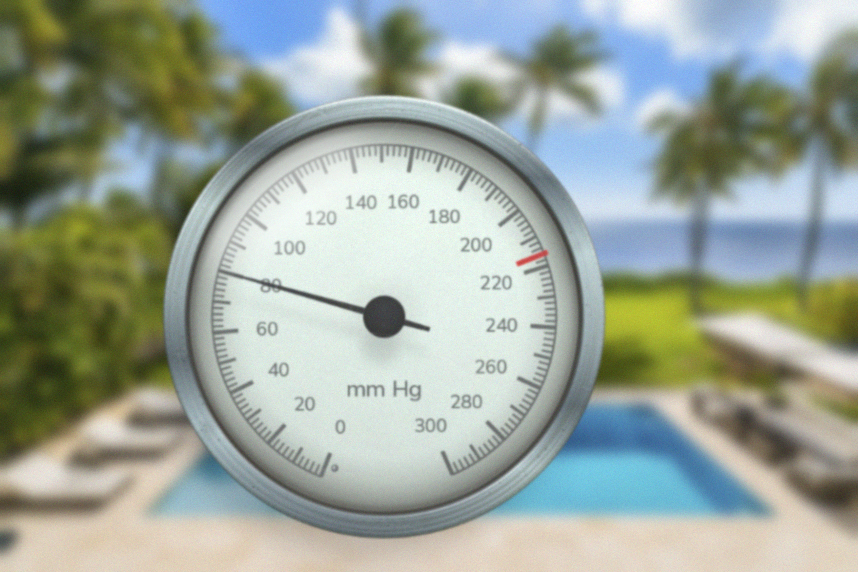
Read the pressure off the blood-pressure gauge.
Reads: 80 mmHg
